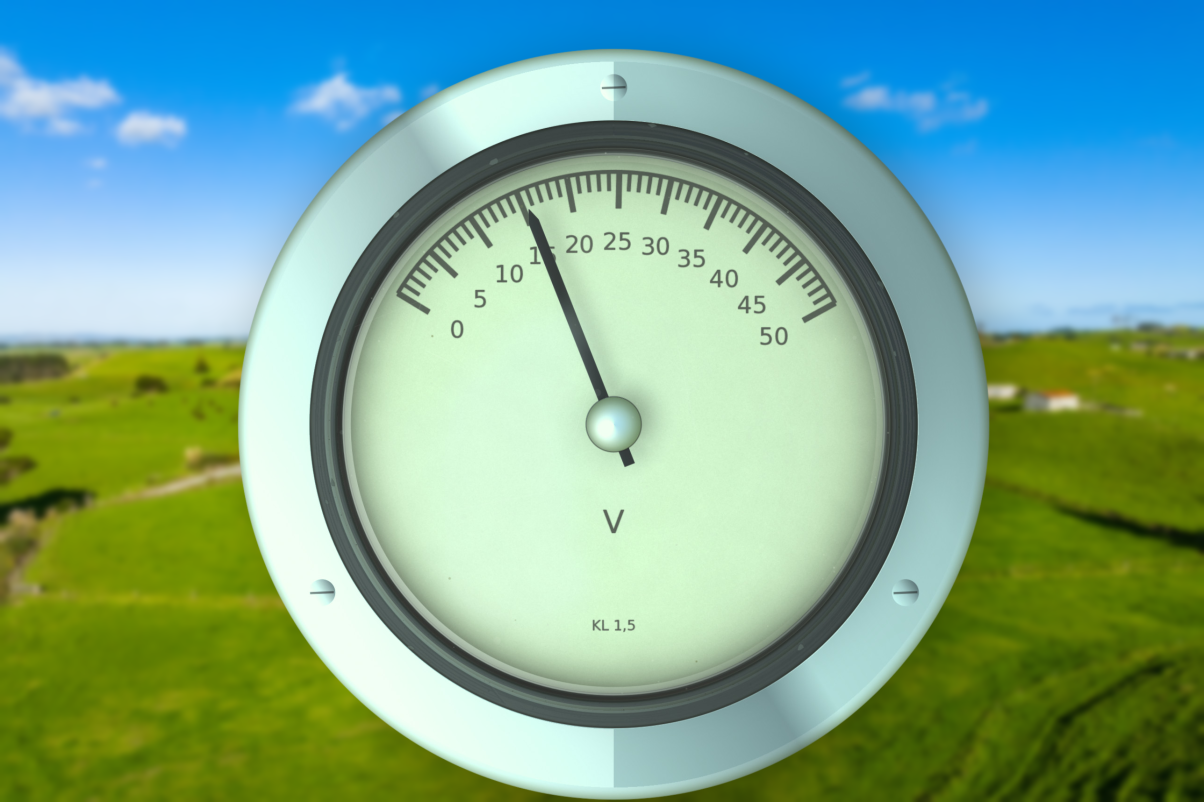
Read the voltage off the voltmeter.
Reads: 15.5 V
